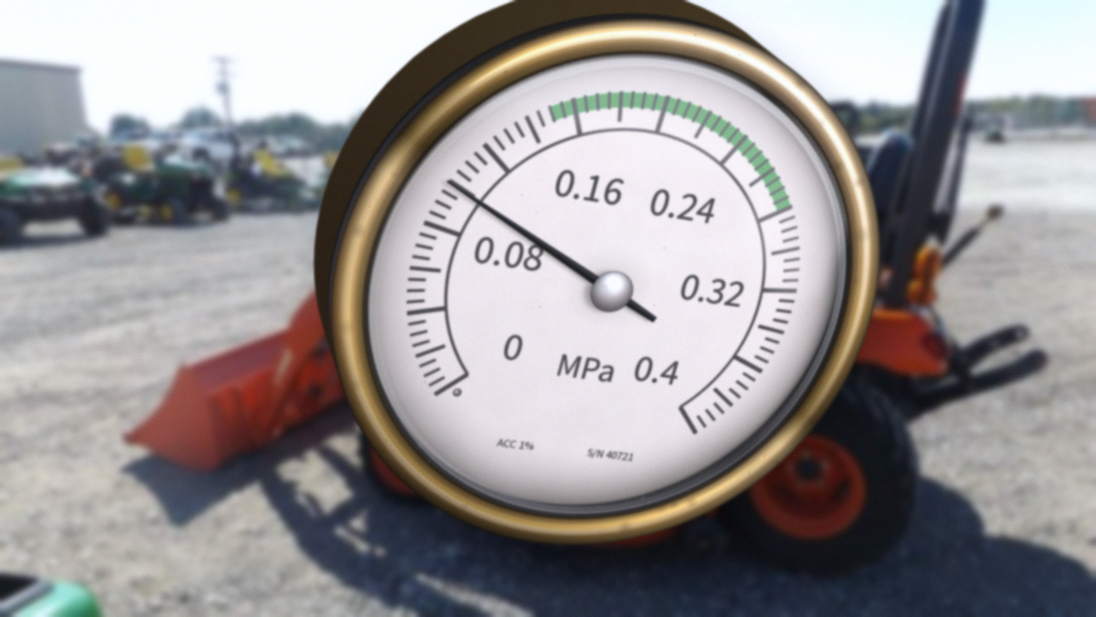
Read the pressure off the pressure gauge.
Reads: 0.1 MPa
